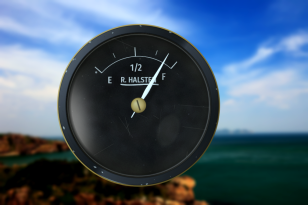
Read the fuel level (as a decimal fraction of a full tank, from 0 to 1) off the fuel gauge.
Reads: 0.875
